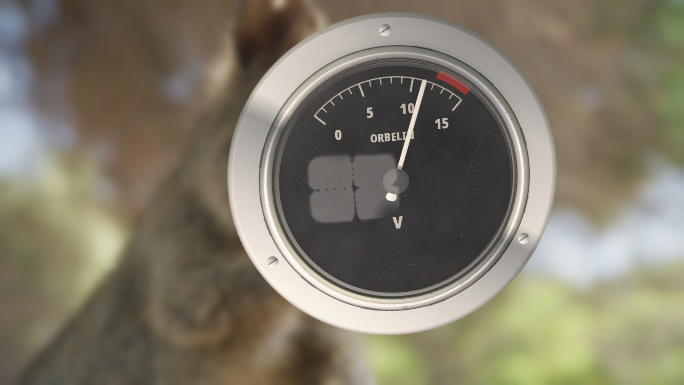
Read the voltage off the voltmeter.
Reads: 11 V
